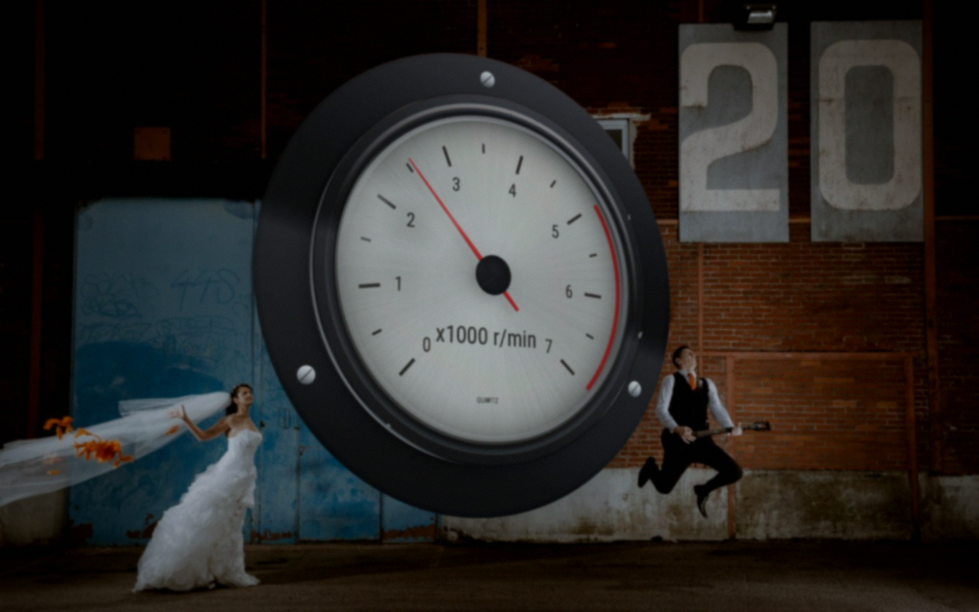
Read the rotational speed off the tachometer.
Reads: 2500 rpm
